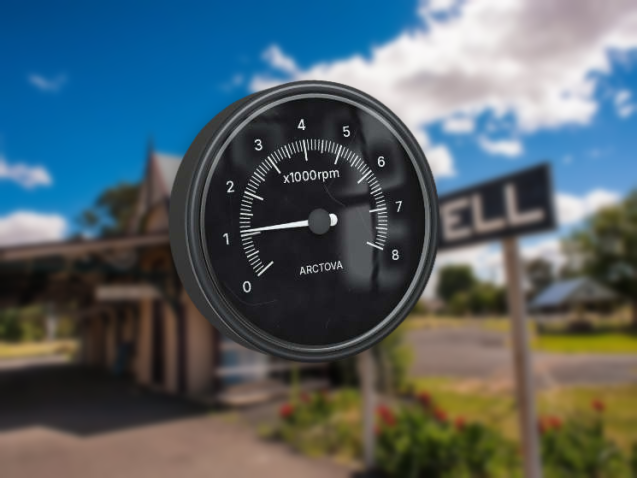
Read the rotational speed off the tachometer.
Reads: 1100 rpm
